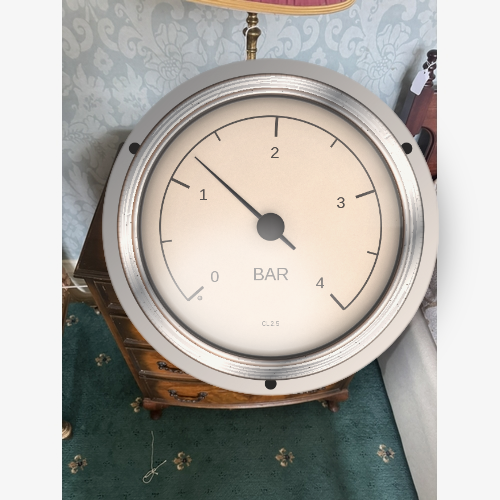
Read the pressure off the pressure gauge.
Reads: 1.25 bar
